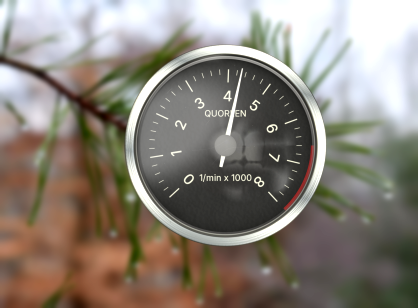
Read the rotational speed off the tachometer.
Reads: 4300 rpm
